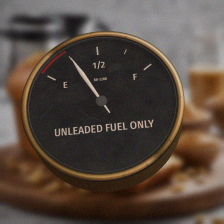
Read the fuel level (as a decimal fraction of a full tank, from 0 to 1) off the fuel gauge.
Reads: 0.25
